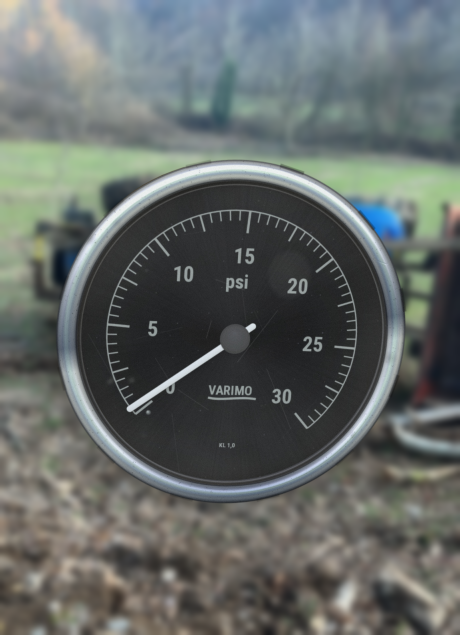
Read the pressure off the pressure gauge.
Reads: 0.5 psi
